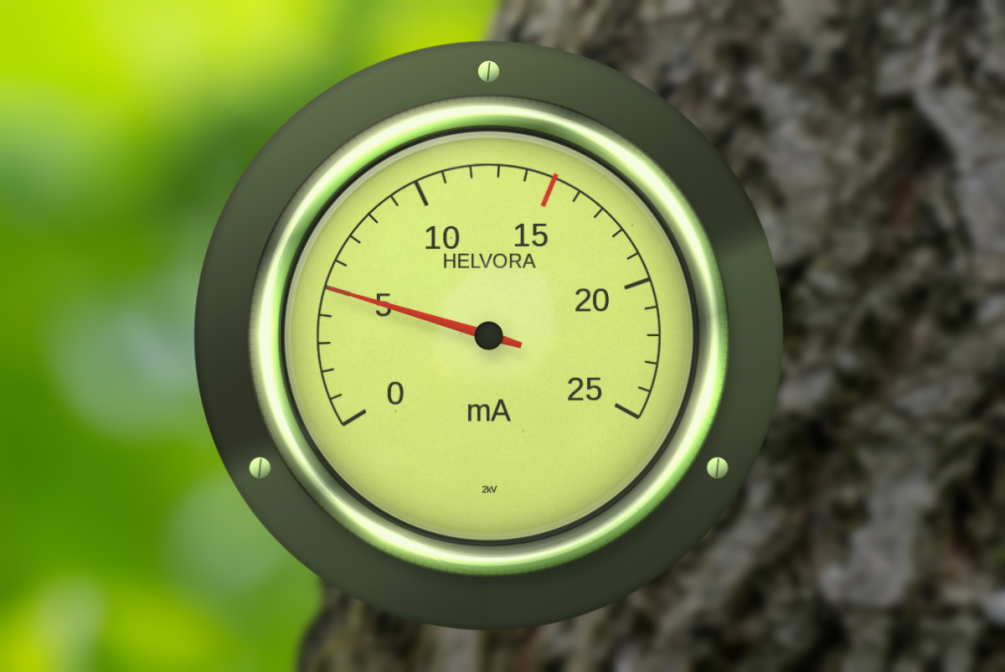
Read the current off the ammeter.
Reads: 5 mA
